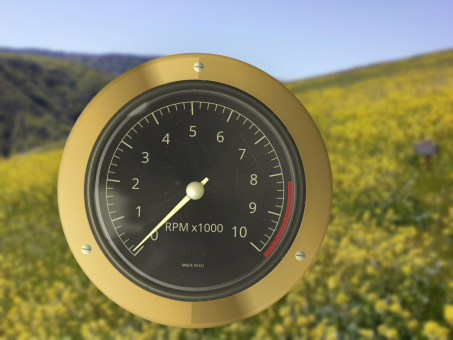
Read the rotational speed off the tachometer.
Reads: 100 rpm
